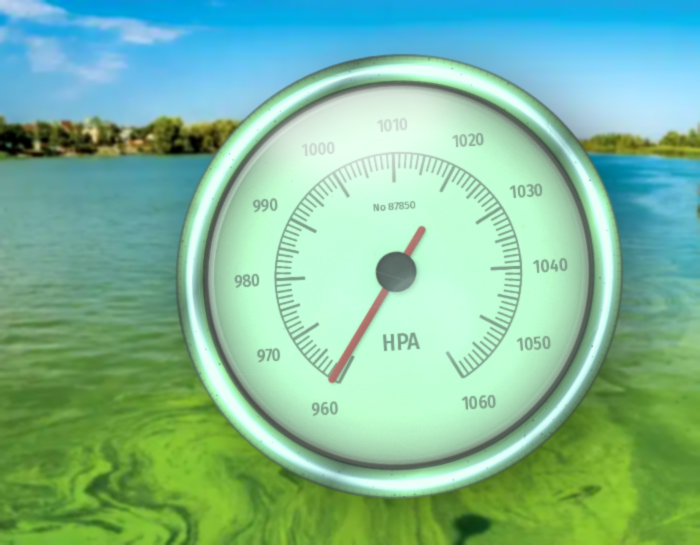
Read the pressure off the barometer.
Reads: 961 hPa
